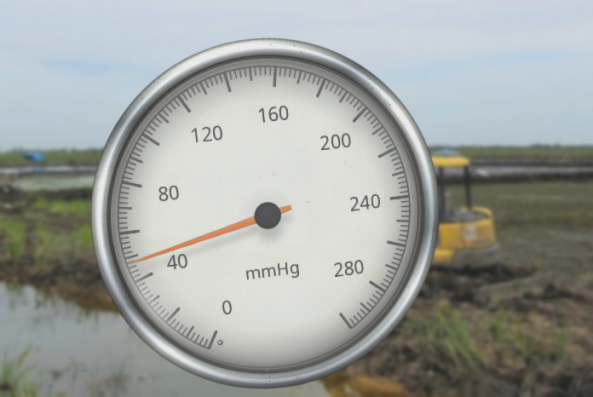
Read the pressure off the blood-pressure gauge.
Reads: 48 mmHg
